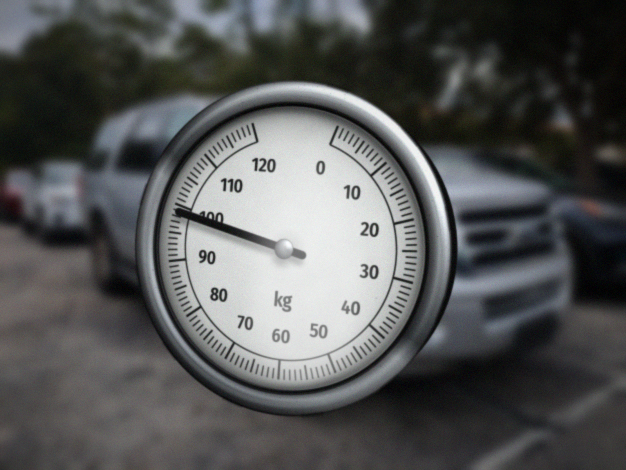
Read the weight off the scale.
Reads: 99 kg
